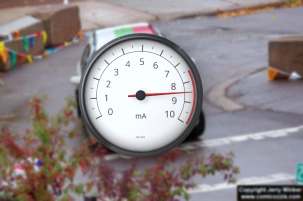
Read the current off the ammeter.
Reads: 8.5 mA
